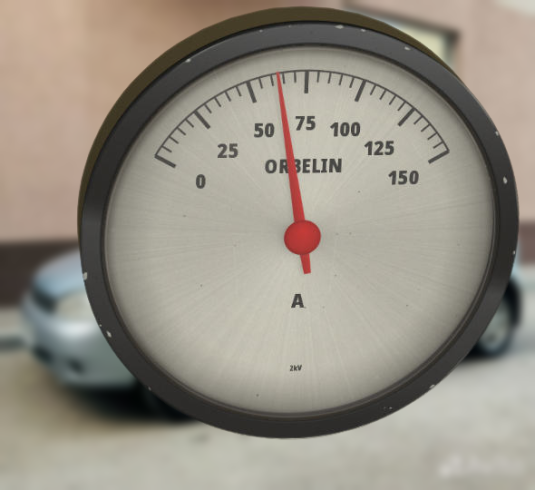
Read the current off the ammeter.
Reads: 62.5 A
